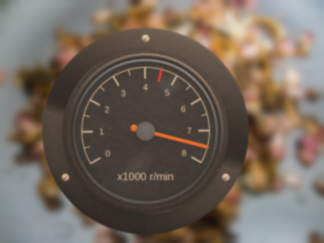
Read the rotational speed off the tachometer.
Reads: 7500 rpm
